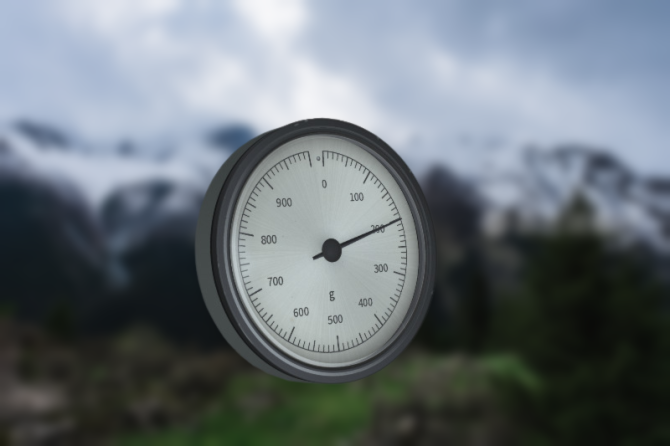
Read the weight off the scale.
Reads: 200 g
